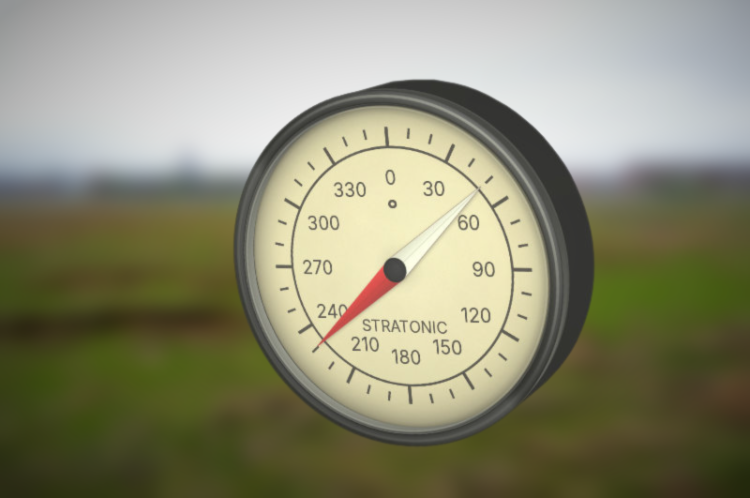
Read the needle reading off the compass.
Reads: 230 °
